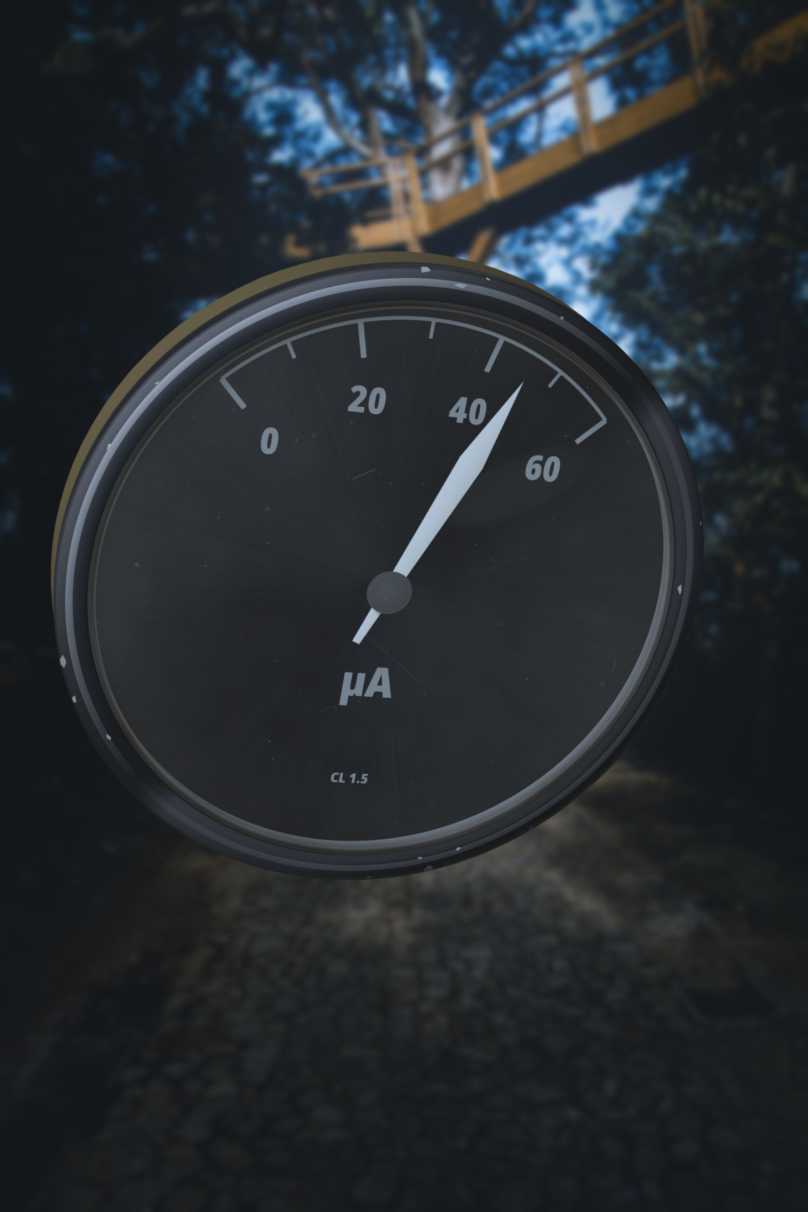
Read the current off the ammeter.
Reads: 45 µA
